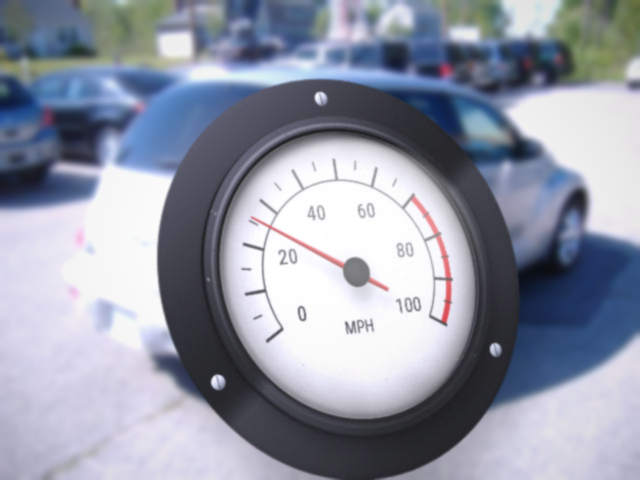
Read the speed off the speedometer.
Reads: 25 mph
